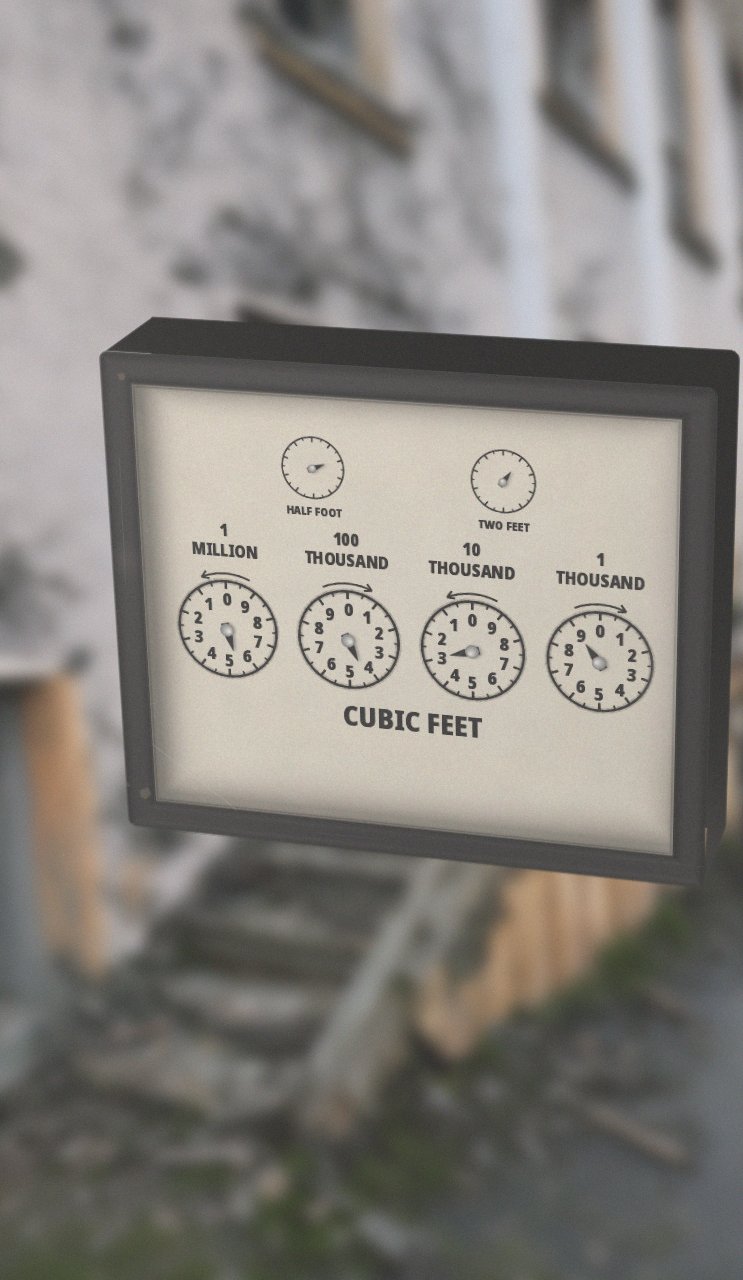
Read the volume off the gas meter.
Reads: 542900 ft³
